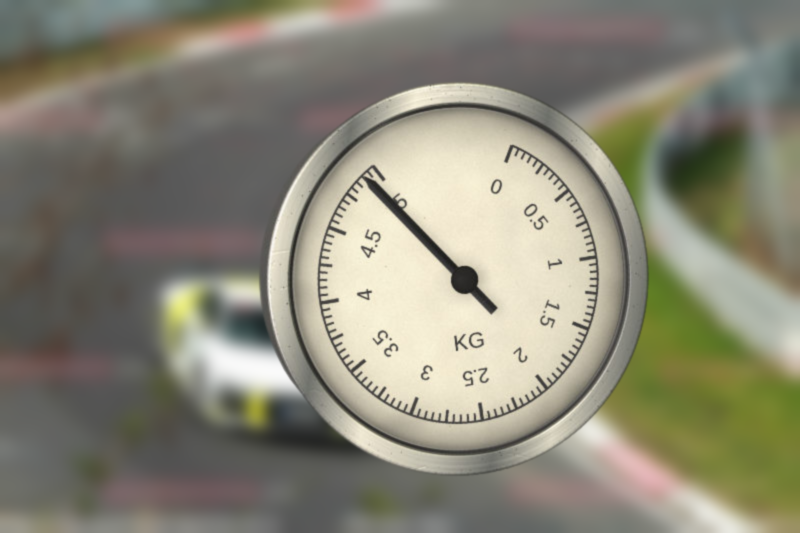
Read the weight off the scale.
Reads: 4.9 kg
